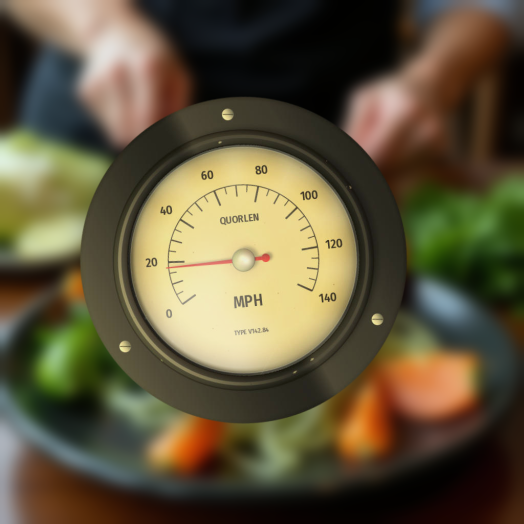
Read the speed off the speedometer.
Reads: 17.5 mph
